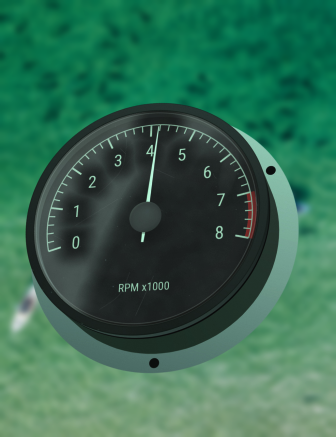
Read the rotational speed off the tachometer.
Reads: 4200 rpm
